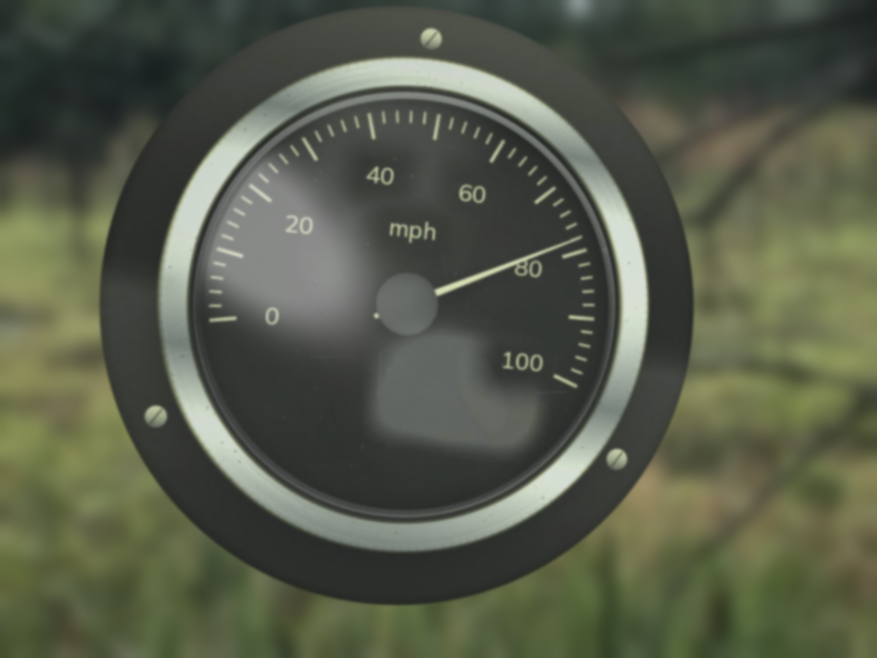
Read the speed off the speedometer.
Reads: 78 mph
